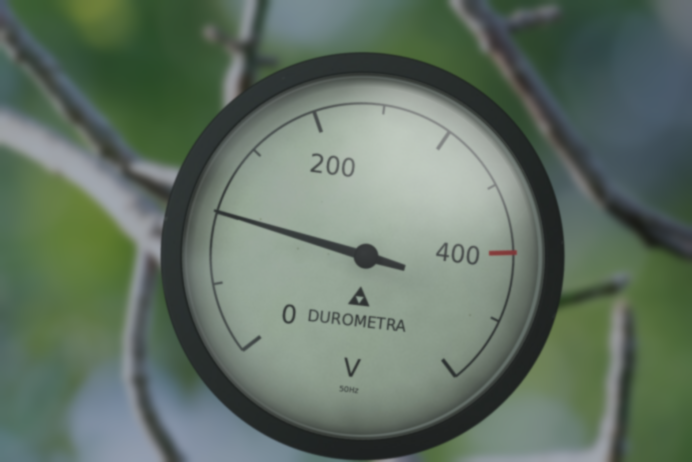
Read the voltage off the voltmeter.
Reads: 100 V
